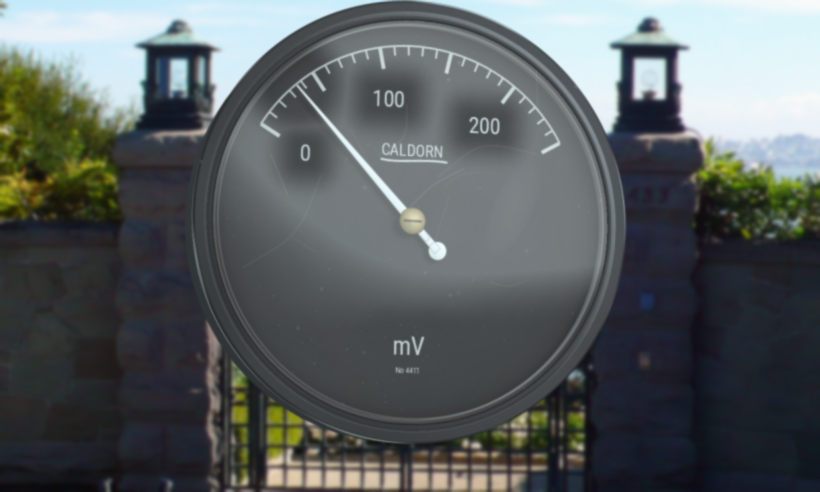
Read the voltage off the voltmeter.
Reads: 35 mV
